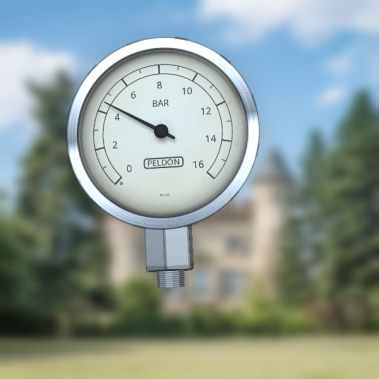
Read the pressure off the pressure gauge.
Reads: 4.5 bar
